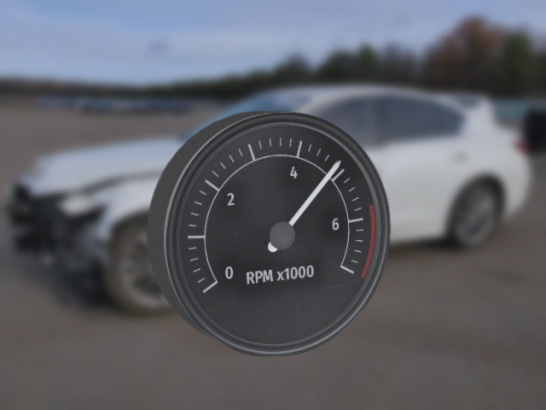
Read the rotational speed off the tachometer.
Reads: 4800 rpm
